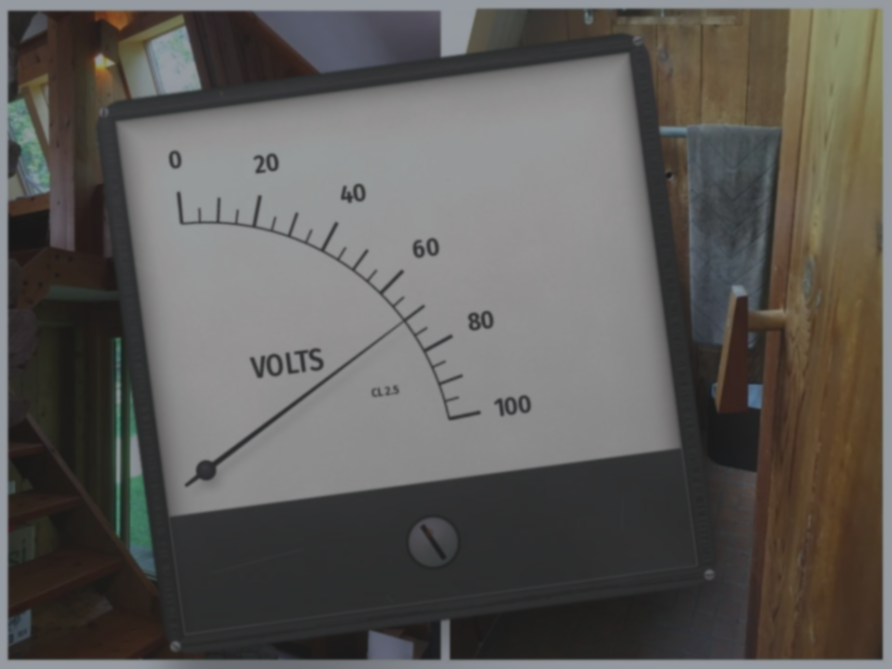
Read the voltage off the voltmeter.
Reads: 70 V
